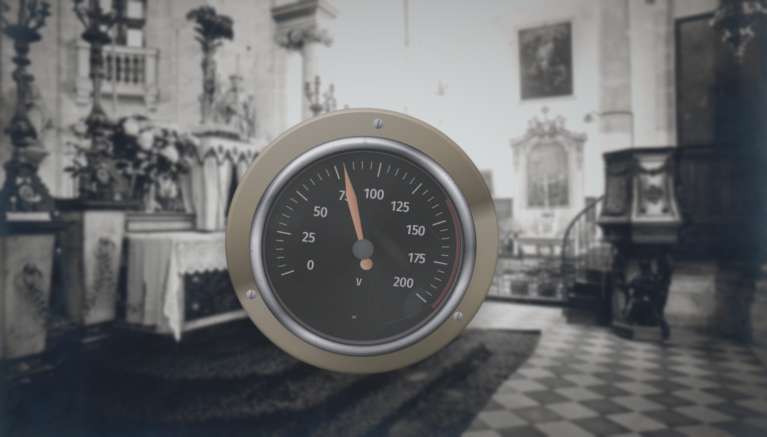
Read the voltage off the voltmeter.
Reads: 80 V
